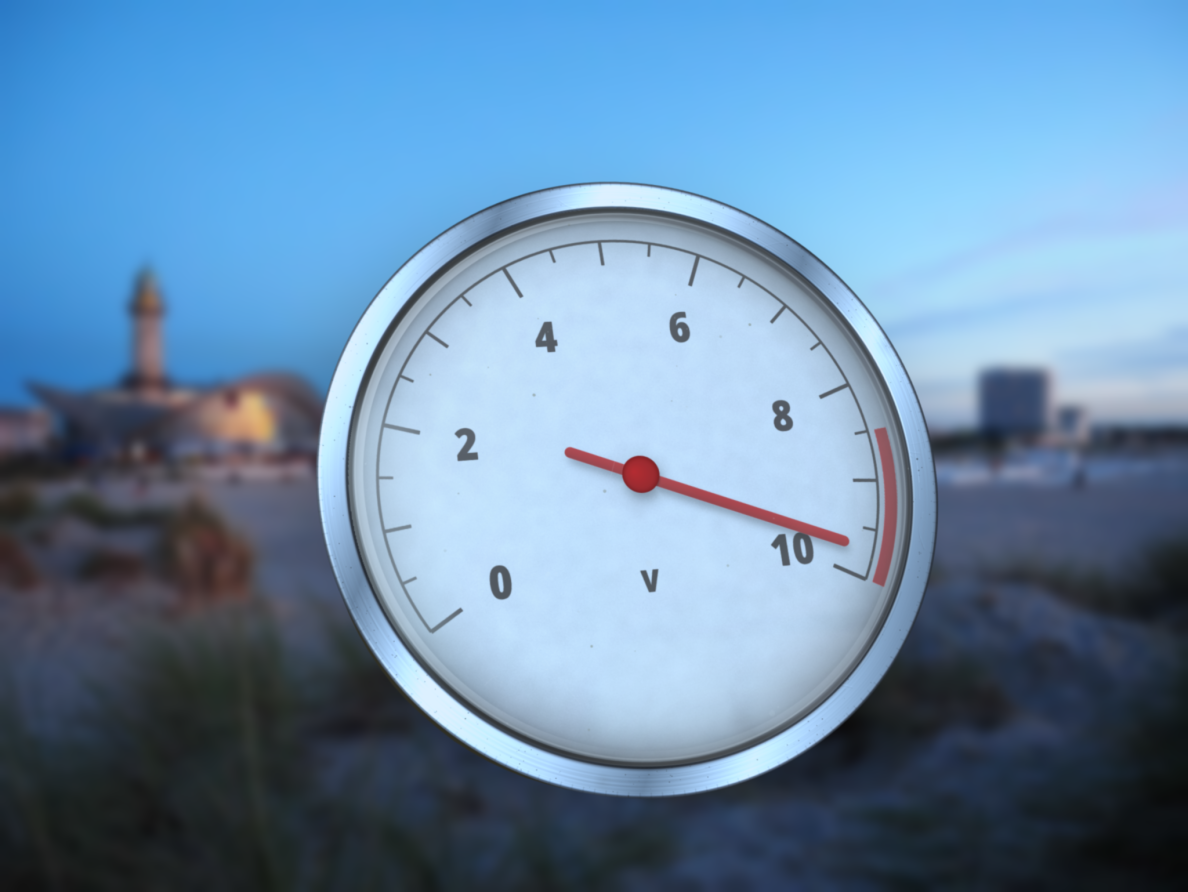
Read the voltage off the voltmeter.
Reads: 9.75 V
